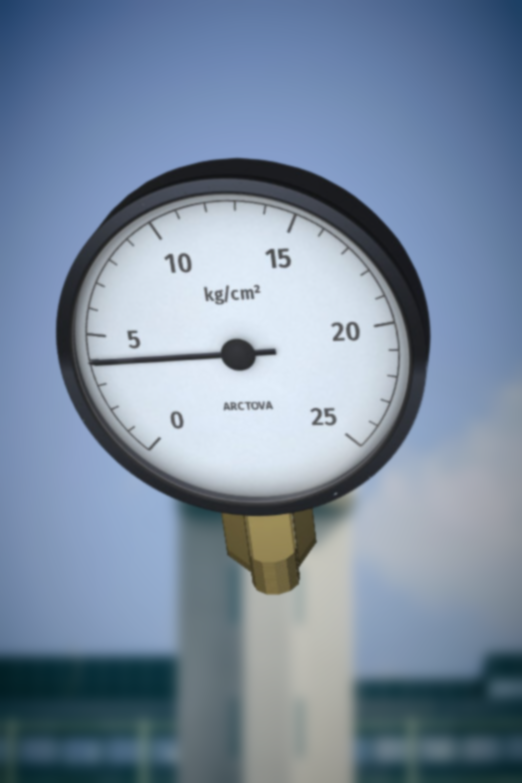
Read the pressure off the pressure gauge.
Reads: 4 kg/cm²
